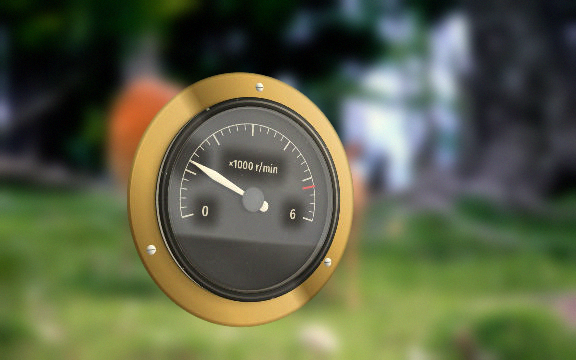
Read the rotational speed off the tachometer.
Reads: 1200 rpm
